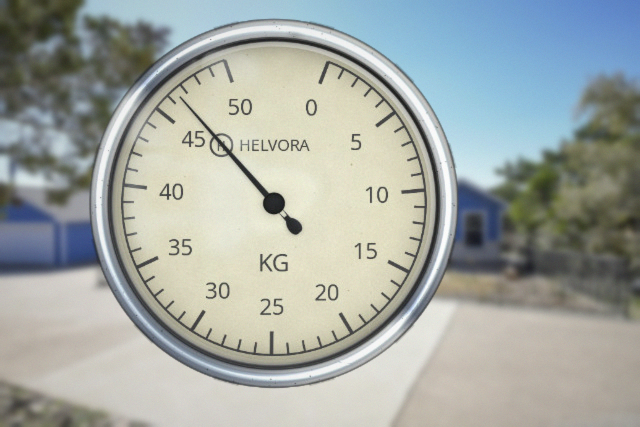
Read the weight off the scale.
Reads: 46.5 kg
